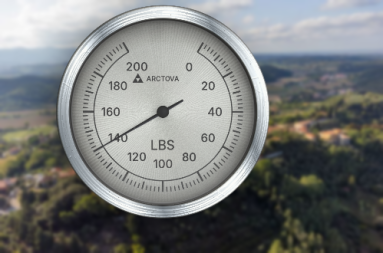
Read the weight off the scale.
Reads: 140 lb
